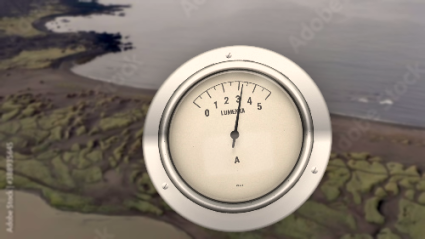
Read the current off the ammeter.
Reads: 3.25 A
